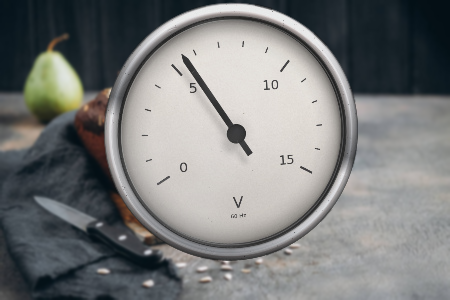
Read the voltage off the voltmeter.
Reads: 5.5 V
